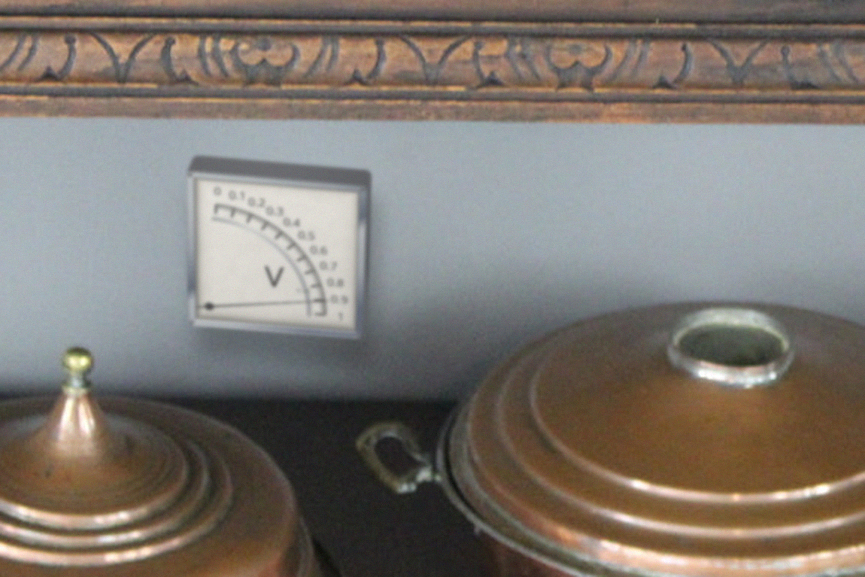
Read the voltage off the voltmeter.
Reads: 0.9 V
